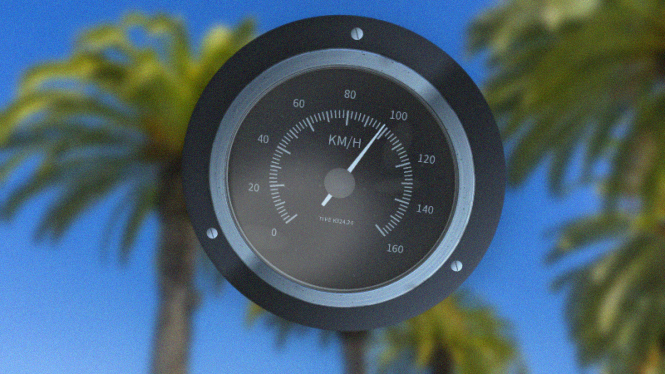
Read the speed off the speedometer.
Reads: 98 km/h
